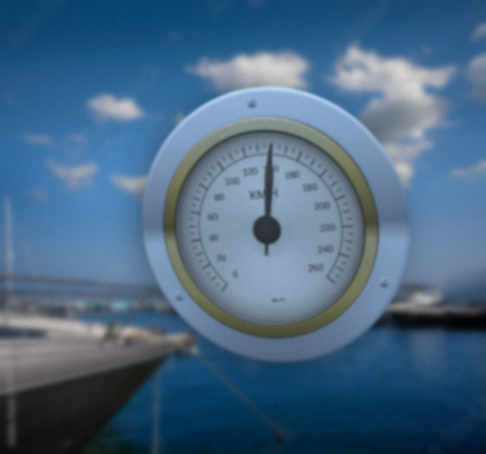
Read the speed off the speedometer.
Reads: 140 km/h
